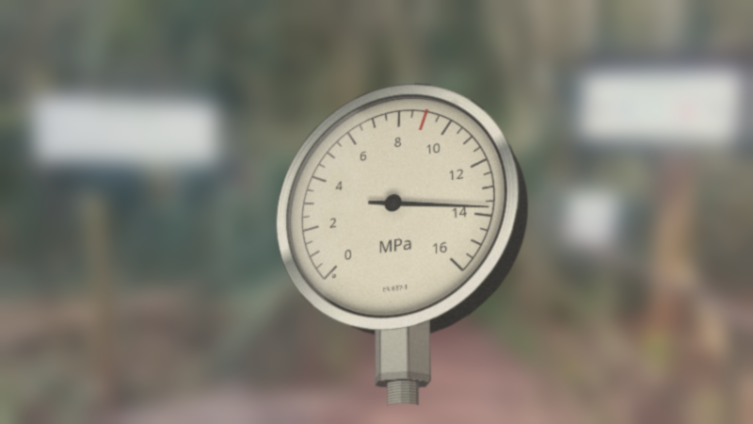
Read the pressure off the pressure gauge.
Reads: 13.75 MPa
